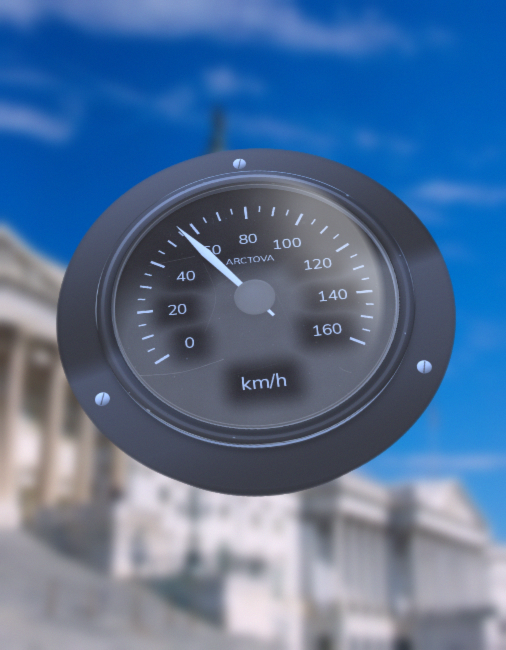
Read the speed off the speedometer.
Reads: 55 km/h
